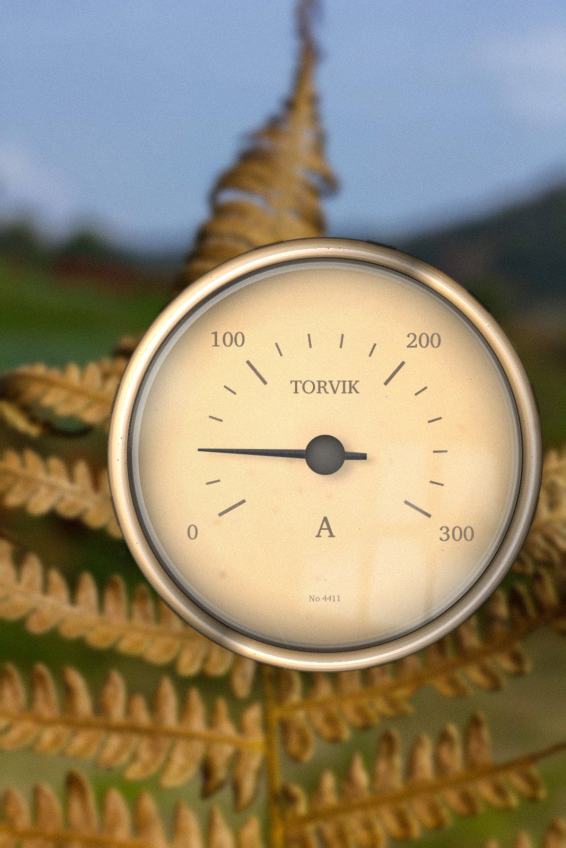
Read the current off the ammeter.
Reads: 40 A
